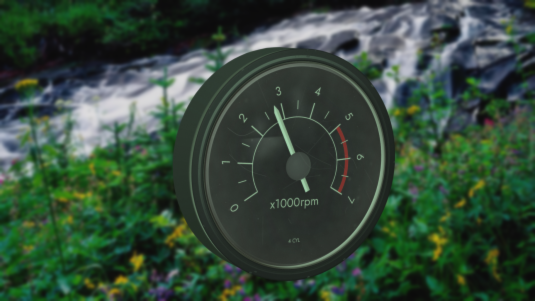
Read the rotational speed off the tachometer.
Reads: 2750 rpm
